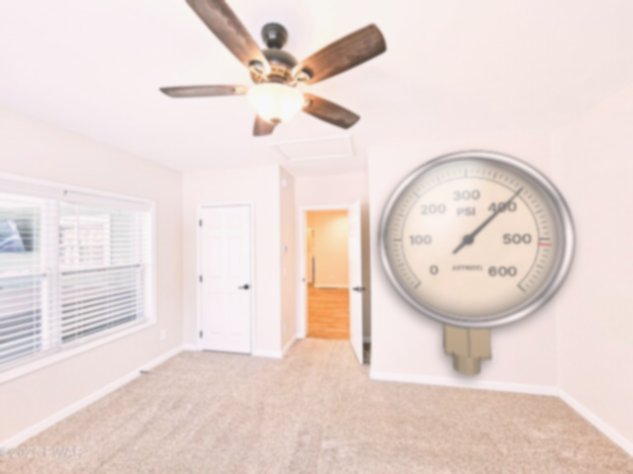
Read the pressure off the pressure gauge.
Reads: 400 psi
